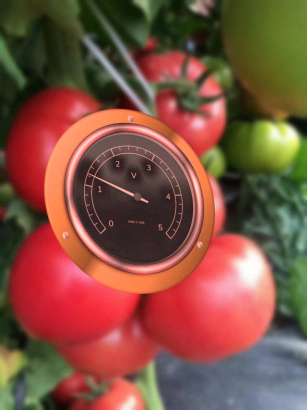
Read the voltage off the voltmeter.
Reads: 1.2 V
